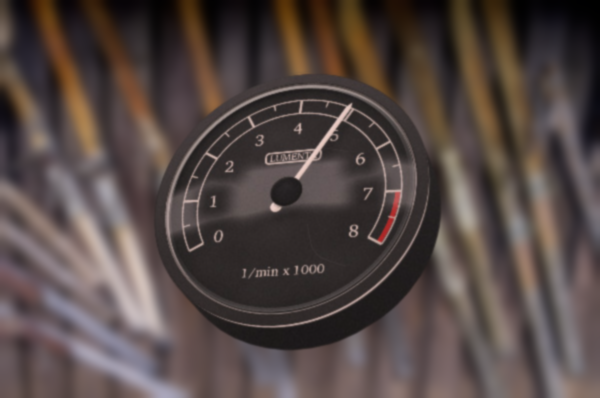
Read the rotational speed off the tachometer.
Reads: 5000 rpm
